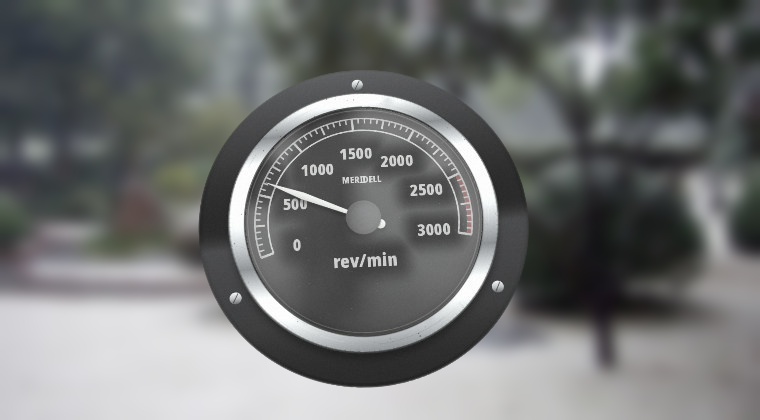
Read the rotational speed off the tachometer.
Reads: 600 rpm
